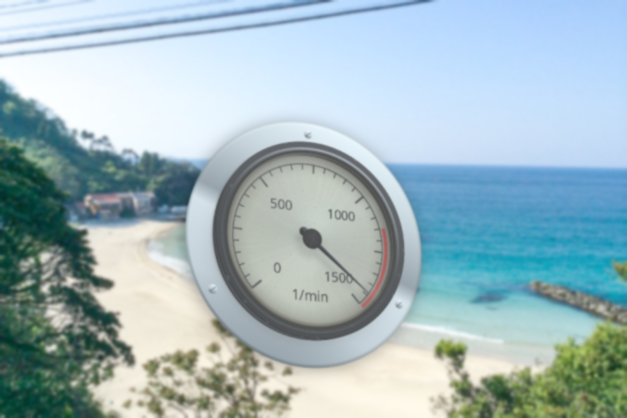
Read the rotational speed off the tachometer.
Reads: 1450 rpm
